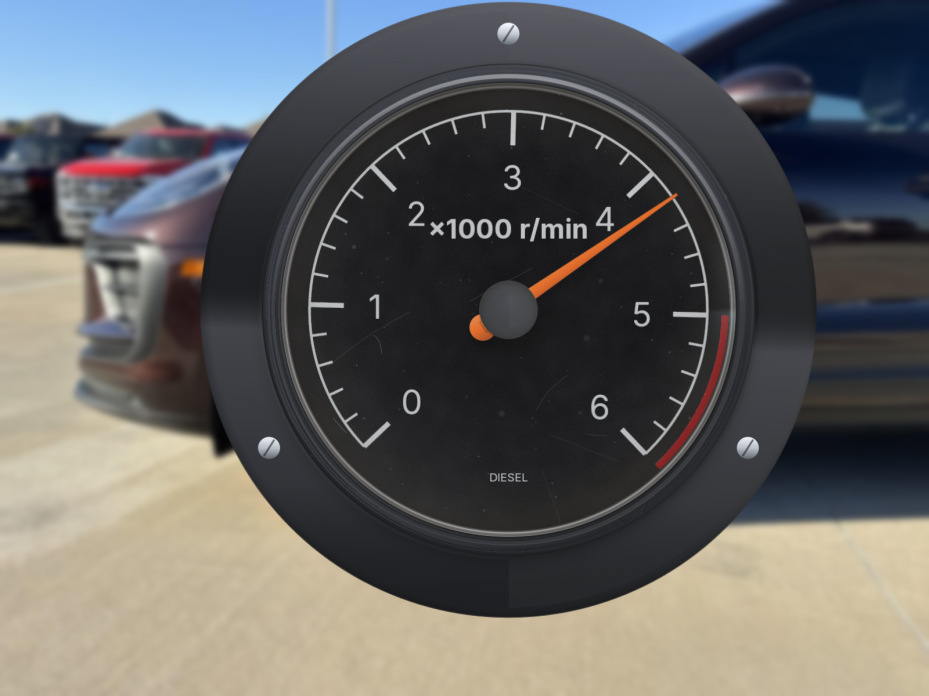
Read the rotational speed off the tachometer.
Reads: 4200 rpm
